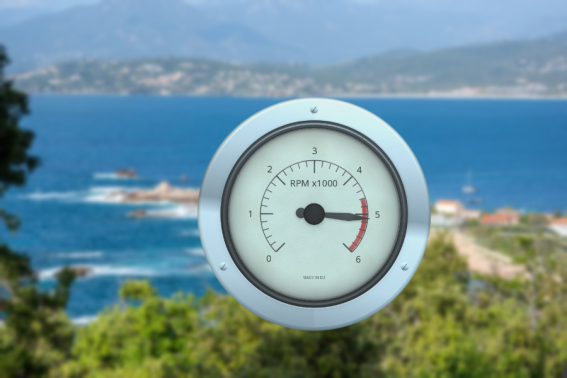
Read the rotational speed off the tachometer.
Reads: 5100 rpm
